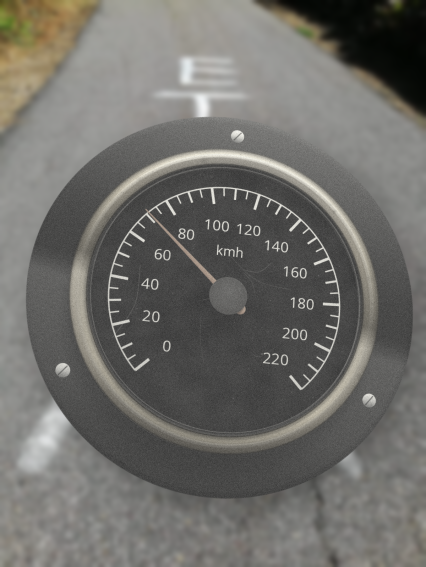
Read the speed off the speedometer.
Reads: 70 km/h
